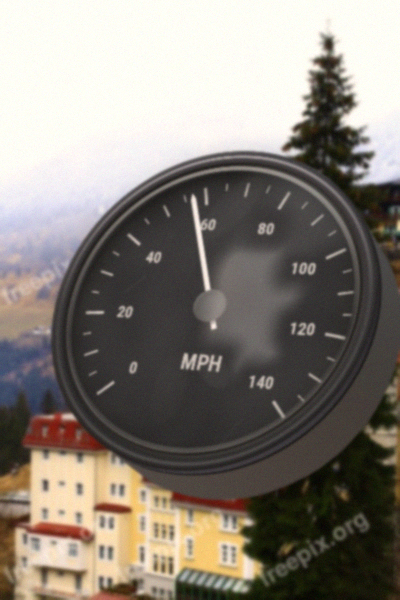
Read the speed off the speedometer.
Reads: 57.5 mph
